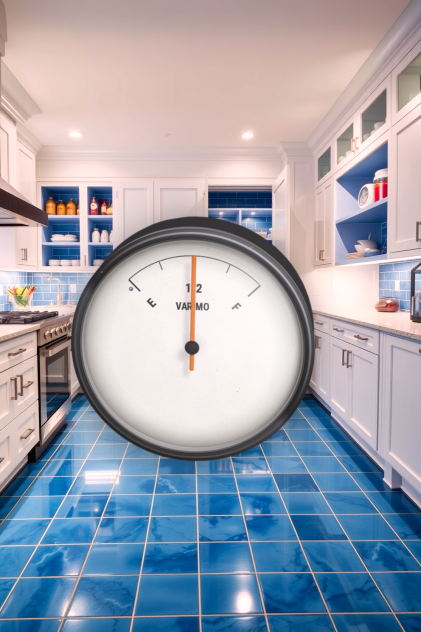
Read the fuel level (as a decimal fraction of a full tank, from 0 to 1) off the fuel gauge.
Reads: 0.5
